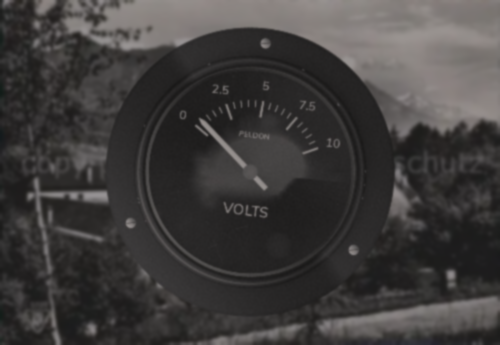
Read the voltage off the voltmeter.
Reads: 0.5 V
